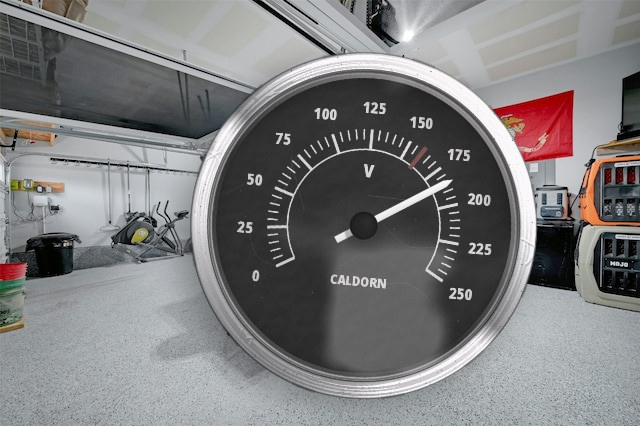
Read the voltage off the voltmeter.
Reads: 185 V
